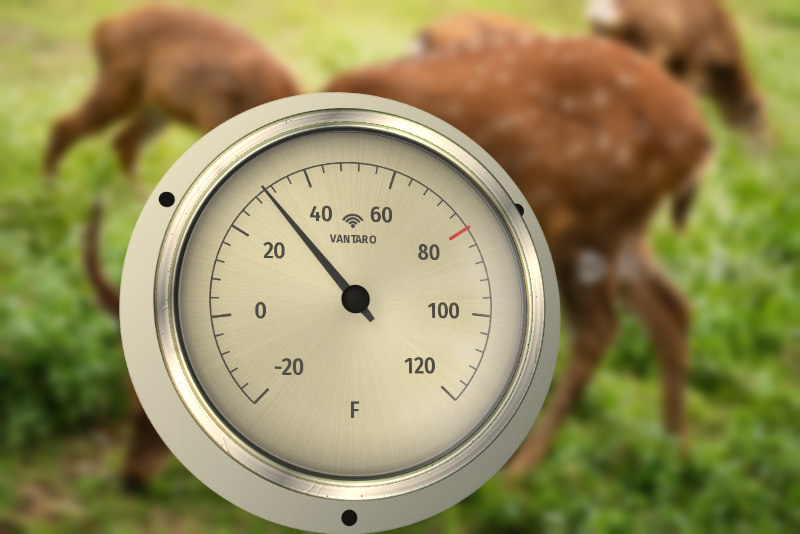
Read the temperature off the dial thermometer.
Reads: 30 °F
